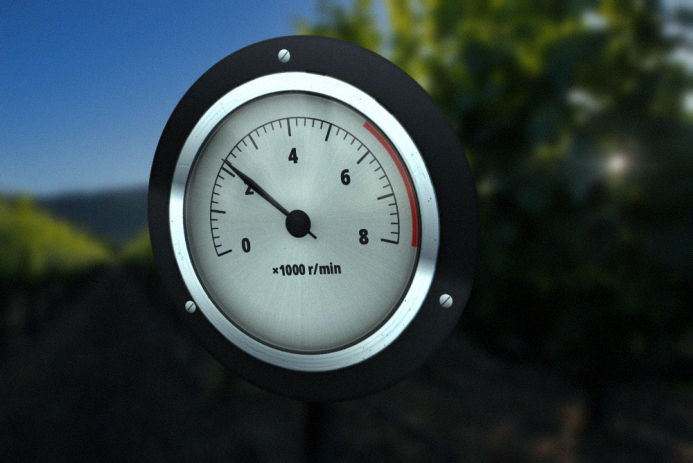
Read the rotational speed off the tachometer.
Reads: 2200 rpm
